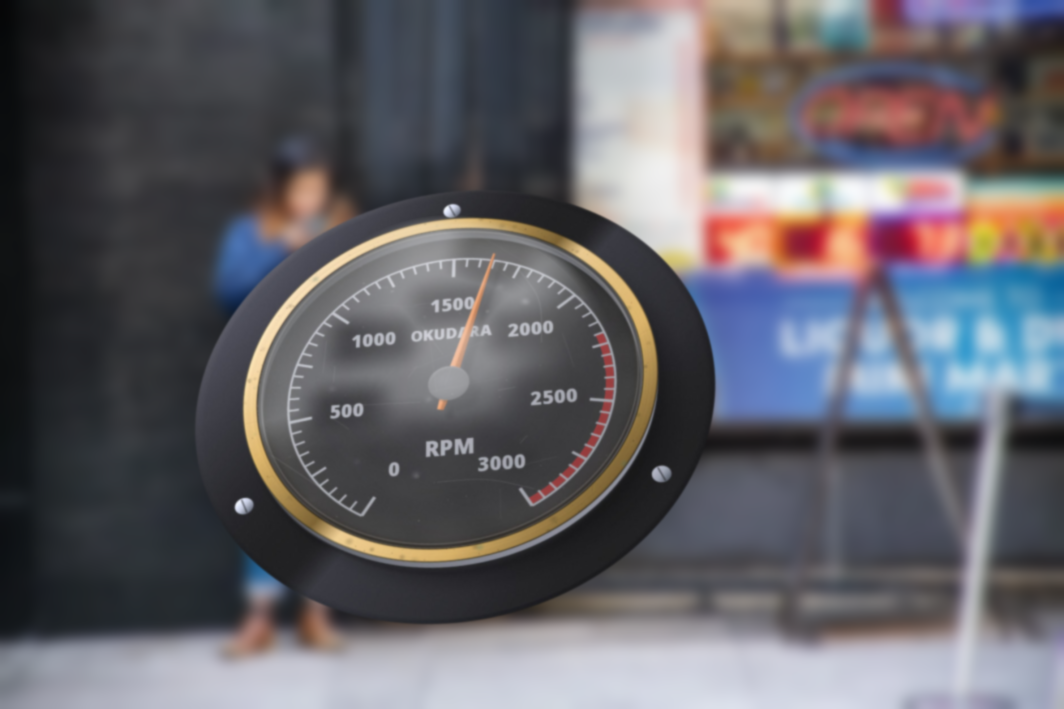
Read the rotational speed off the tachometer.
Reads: 1650 rpm
